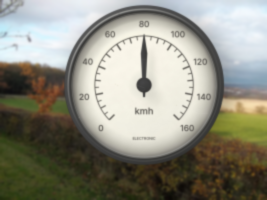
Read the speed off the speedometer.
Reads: 80 km/h
